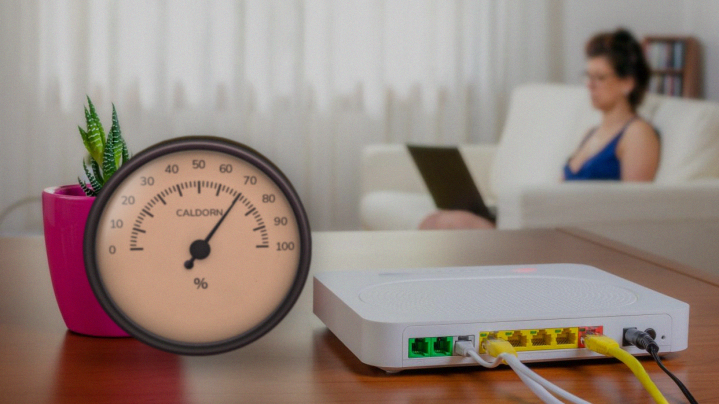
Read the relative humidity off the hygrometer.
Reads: 70 %
